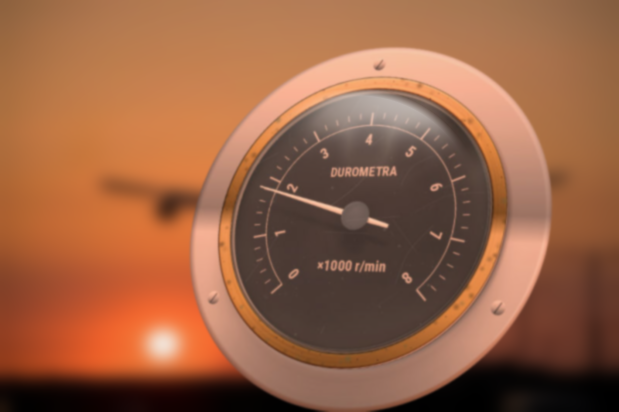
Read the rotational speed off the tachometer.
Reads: 1800 rpm
